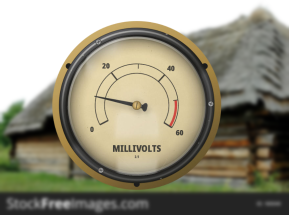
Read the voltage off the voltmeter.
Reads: 10 mV
